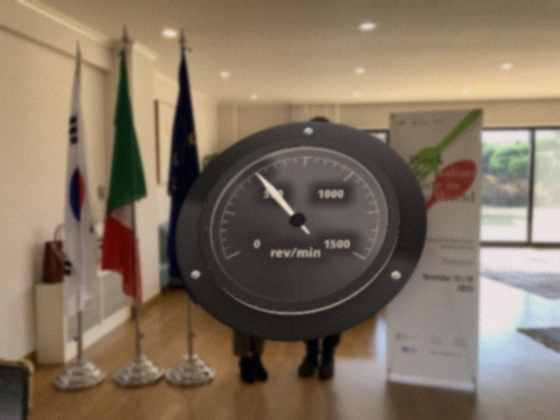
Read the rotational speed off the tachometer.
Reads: 500 rpm
